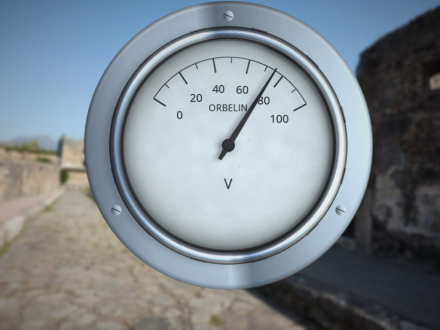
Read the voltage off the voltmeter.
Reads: 75 V
